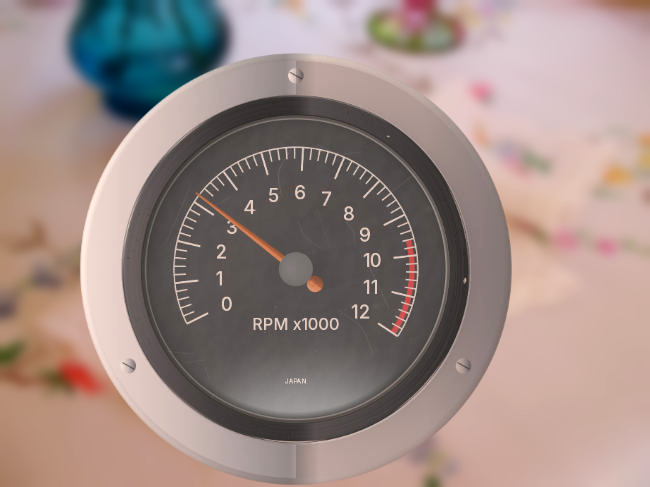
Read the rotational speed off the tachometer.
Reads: 3200 rpm
